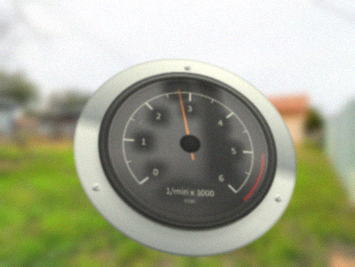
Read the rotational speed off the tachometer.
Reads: 2750 rpm
